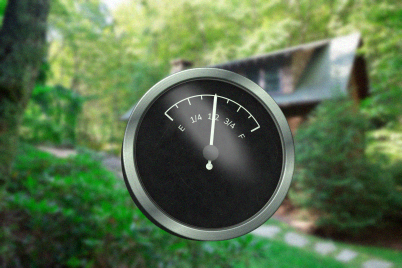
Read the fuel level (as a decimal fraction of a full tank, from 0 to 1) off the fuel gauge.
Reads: 0.5
